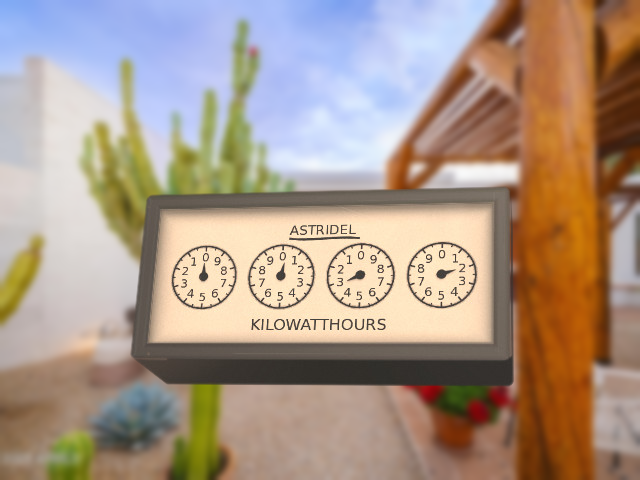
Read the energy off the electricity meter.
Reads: 32 kWh
